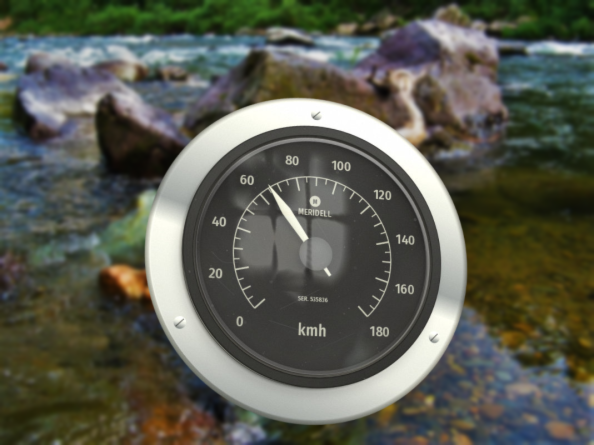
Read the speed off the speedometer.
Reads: 65 km/h
